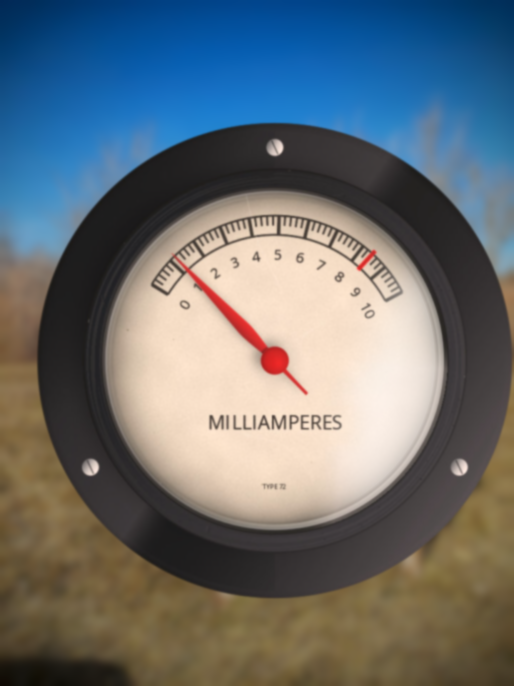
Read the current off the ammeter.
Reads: 1.2 mA
